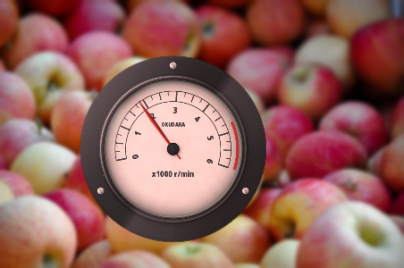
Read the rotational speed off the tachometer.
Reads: 1875 rpm
